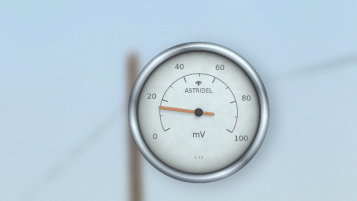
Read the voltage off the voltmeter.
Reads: 15 mV
